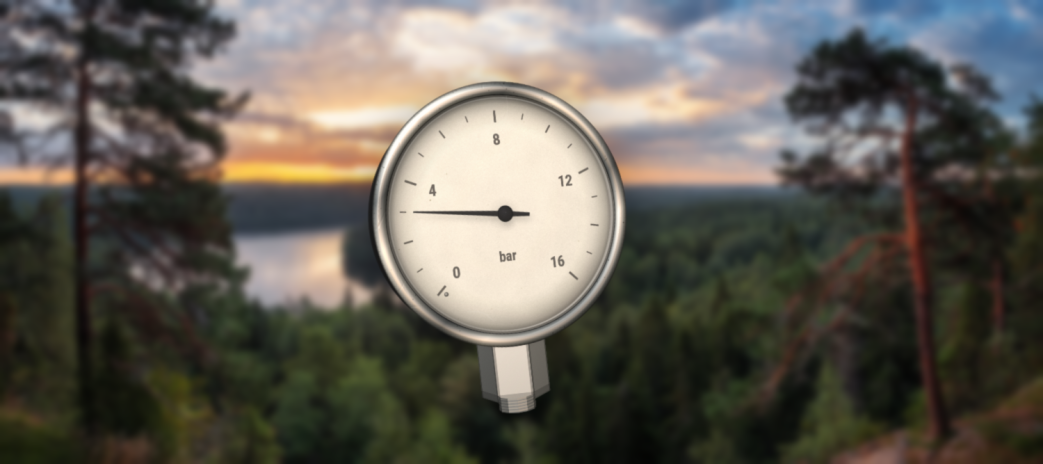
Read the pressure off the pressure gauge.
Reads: 3 bar
